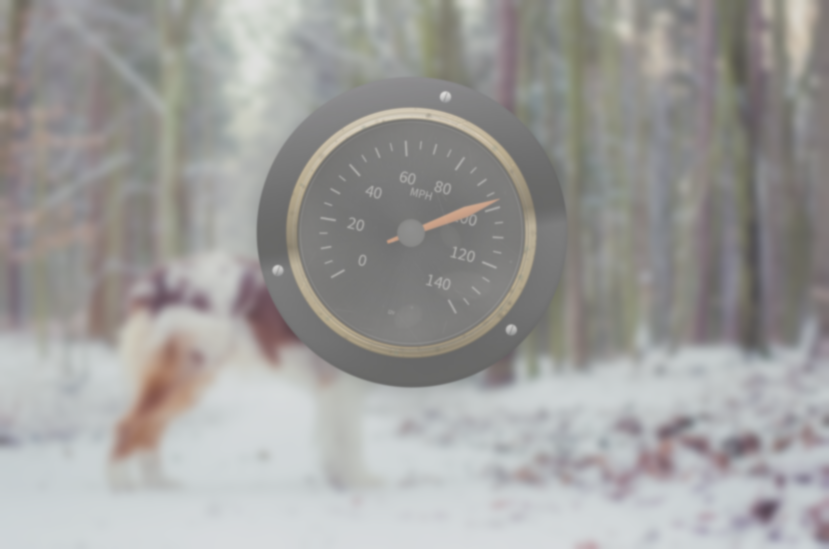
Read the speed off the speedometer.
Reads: 97.5 mph
